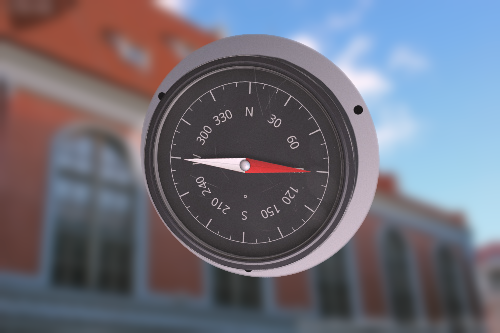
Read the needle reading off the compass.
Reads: 90 °
